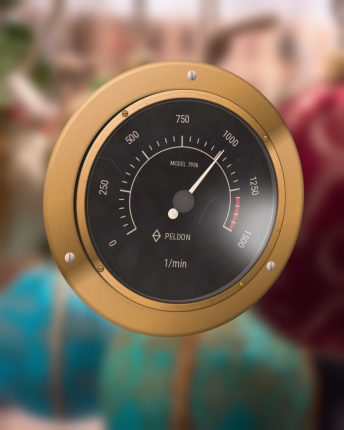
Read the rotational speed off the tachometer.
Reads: 1000 rpm
